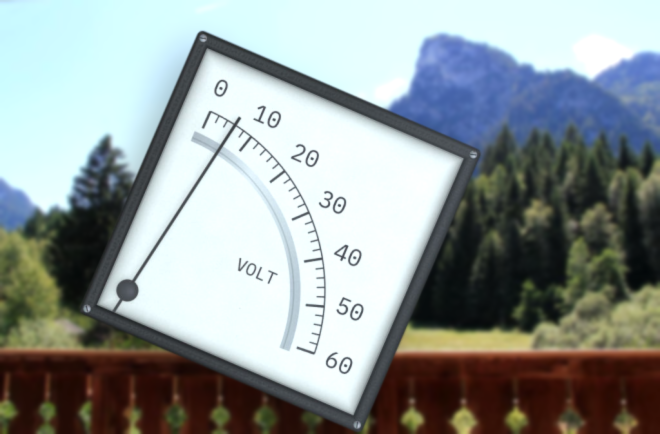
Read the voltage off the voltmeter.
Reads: 6 V
